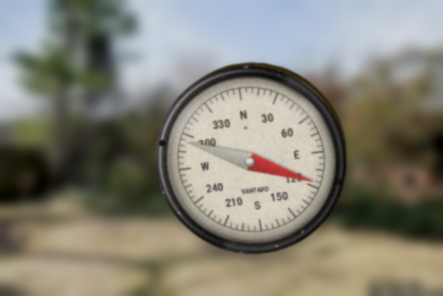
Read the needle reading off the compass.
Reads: 115 °
